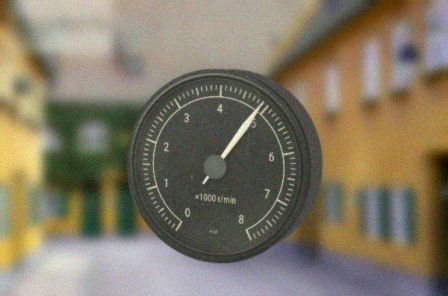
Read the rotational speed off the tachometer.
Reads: 4900 rpm
